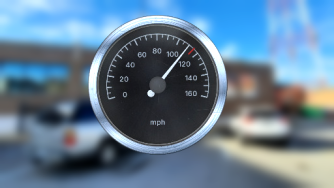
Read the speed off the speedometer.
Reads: 110 mph
